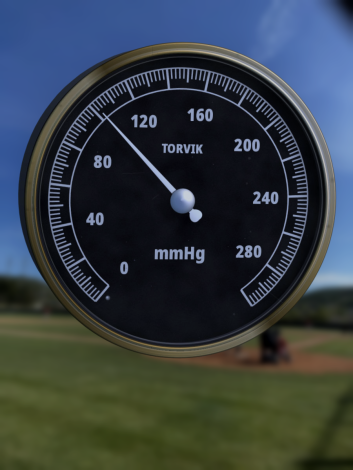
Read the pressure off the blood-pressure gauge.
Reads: 102 mmHg
